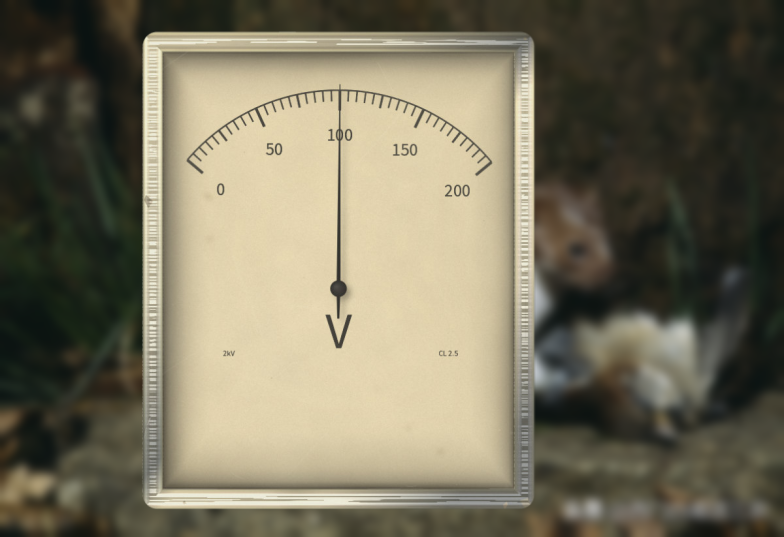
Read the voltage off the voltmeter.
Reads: 100 V
